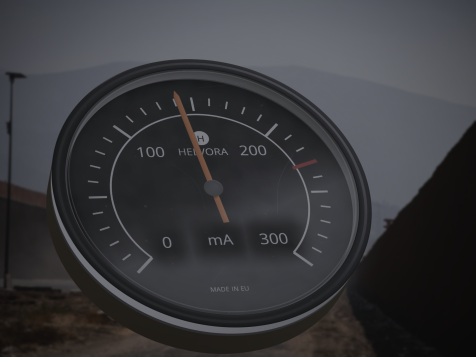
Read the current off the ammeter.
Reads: 140 mA
